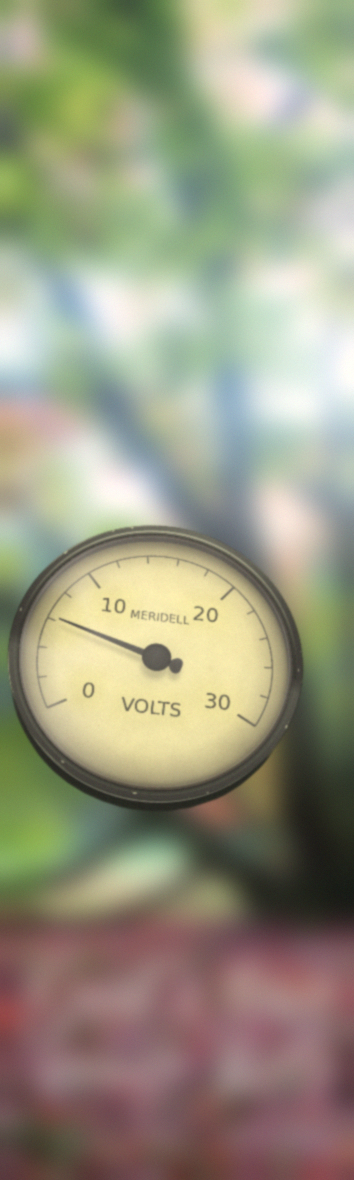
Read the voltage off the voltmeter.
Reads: 6 V
